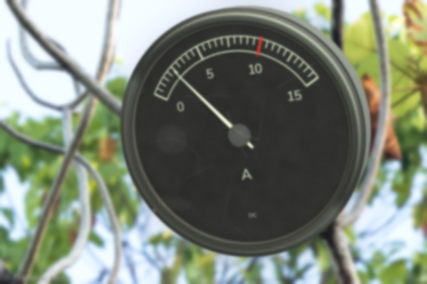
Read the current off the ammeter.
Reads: 2.5 A
